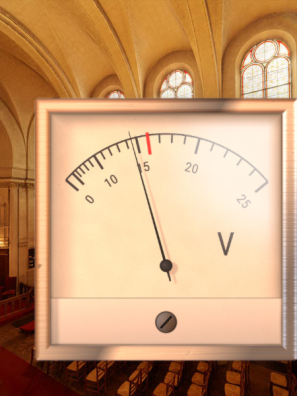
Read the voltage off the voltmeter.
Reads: 14.5 V
